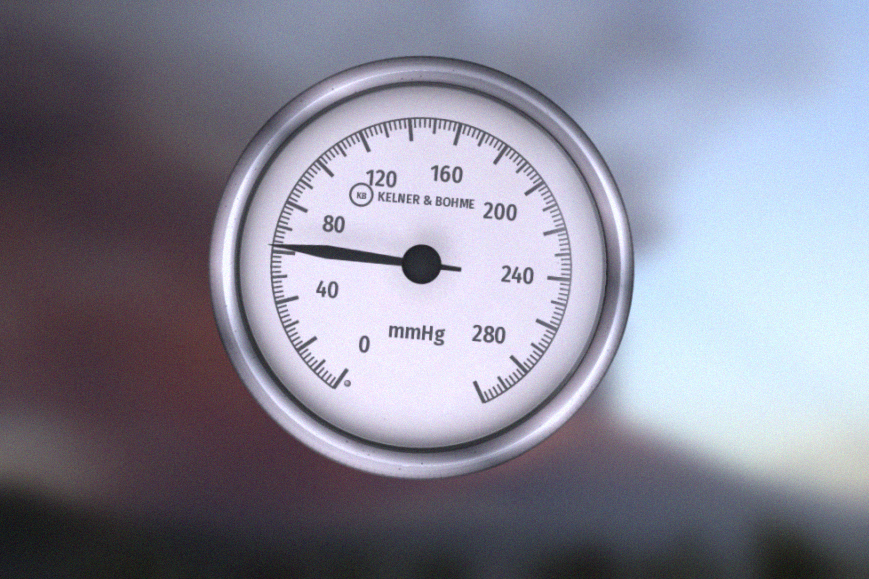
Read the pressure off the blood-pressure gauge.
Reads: 62 mmHg
